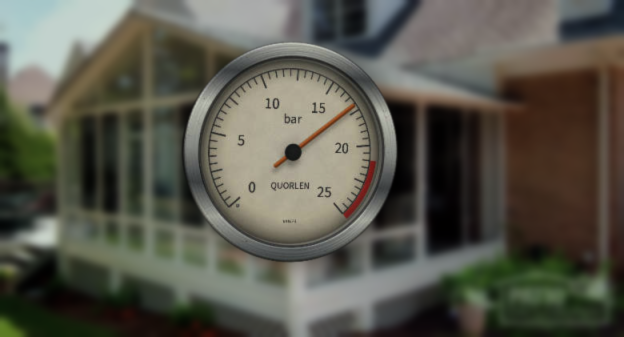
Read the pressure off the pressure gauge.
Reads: 17 bar
